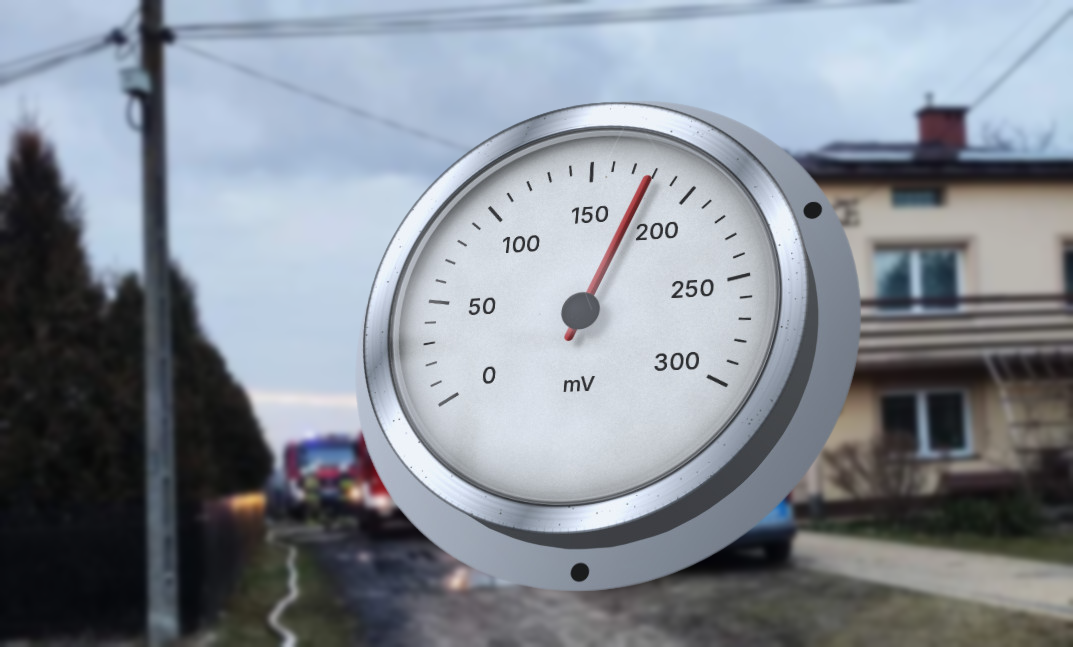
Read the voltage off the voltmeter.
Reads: 180 mV
